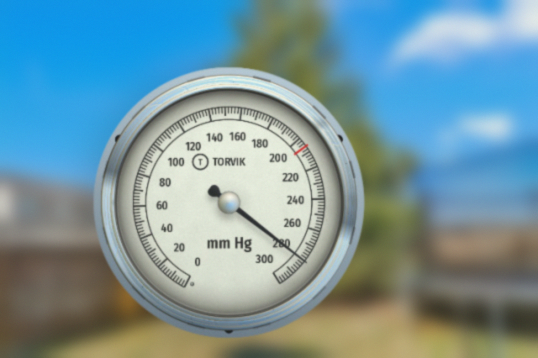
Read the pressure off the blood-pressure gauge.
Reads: 280 mmHg
